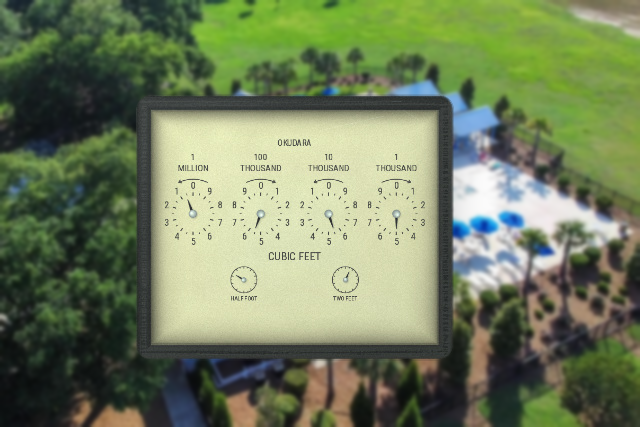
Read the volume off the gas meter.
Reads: 55500 ft³
